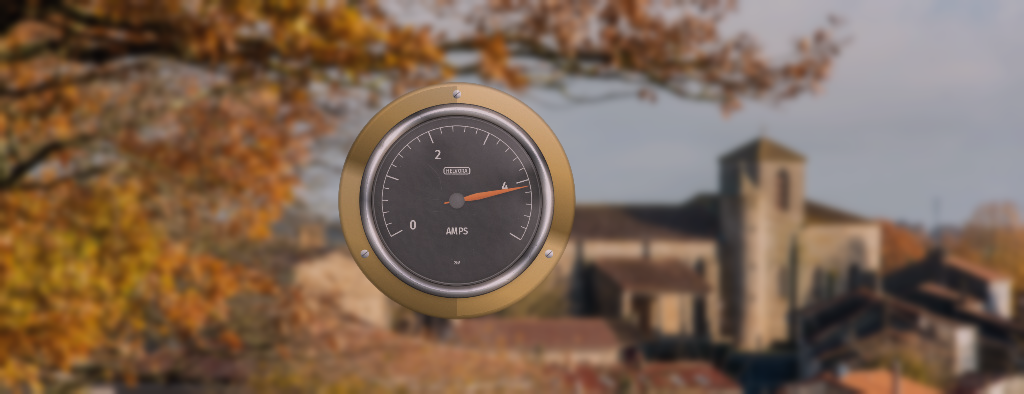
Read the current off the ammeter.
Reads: 4.1 A
